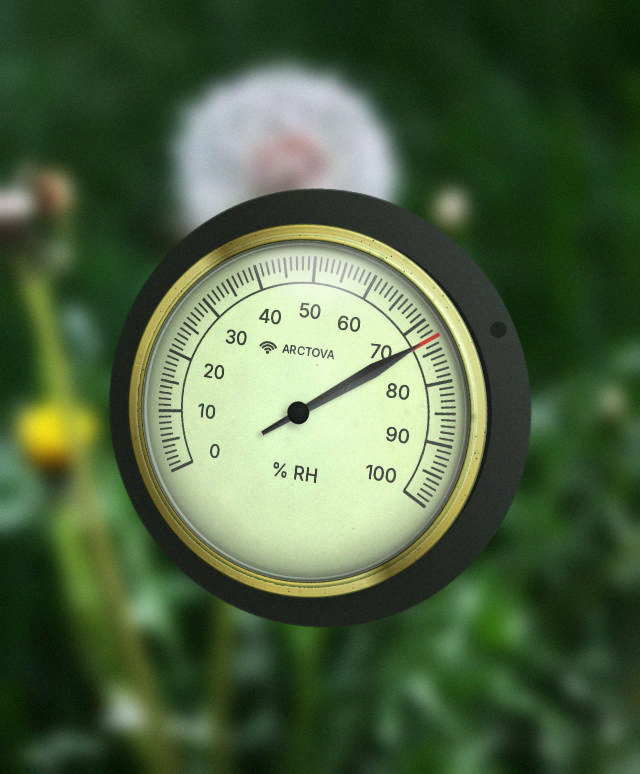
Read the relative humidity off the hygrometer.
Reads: 73 %
